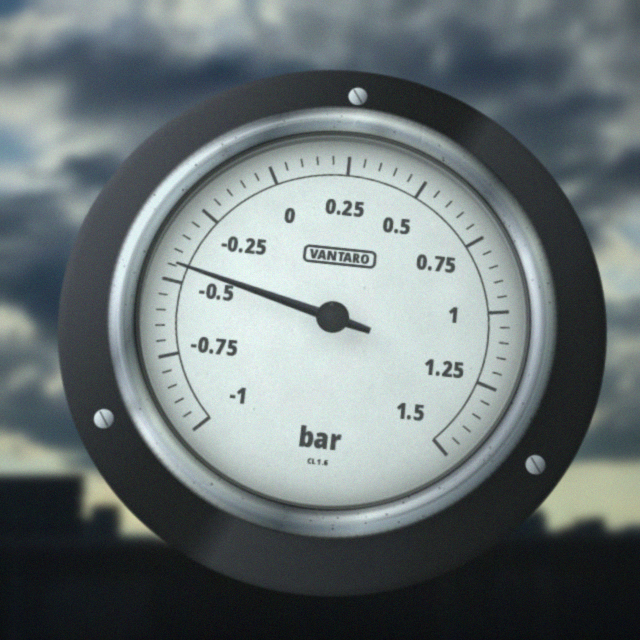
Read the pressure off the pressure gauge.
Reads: -0.45 bar
